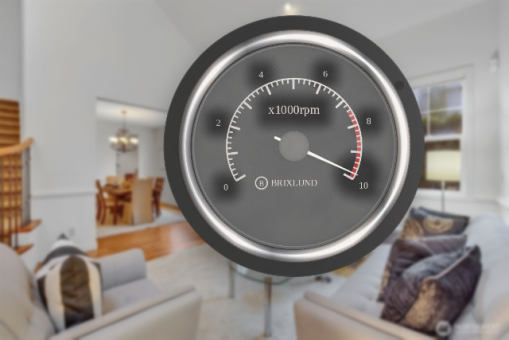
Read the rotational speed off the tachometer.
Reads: 9800 rpm
